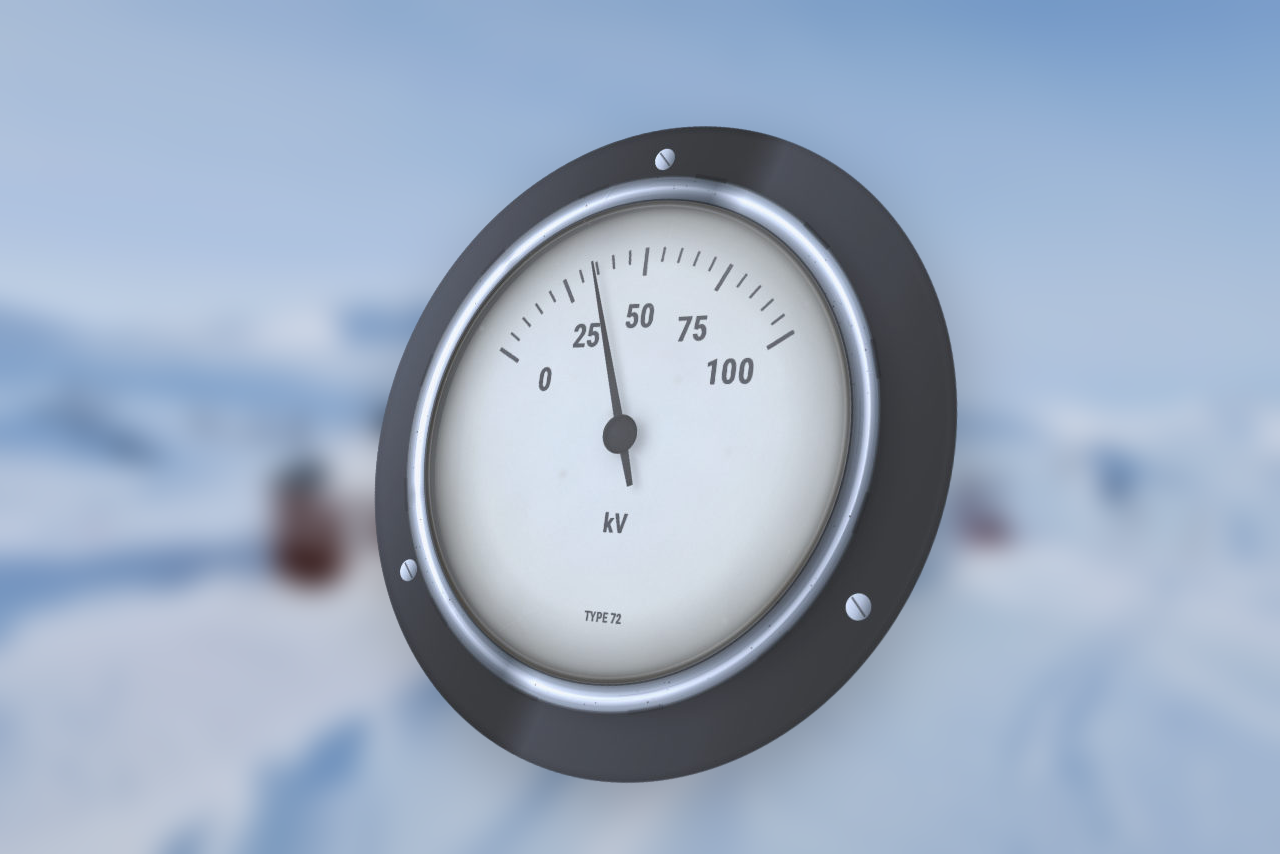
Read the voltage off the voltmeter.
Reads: 35 kV
